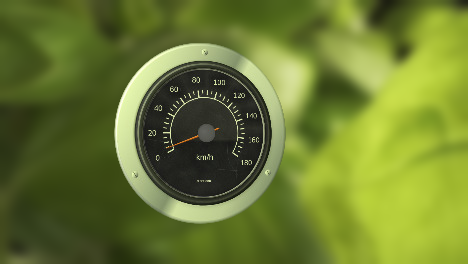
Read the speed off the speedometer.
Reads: 5 km/h
